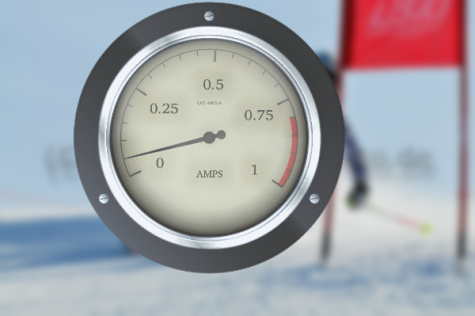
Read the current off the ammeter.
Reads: 0.05 A
